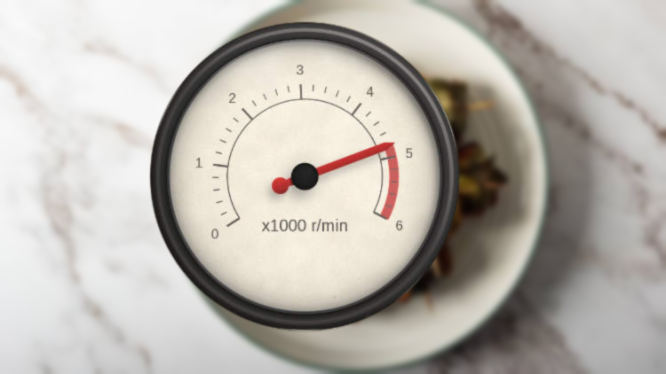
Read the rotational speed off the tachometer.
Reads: 4800 rpm
